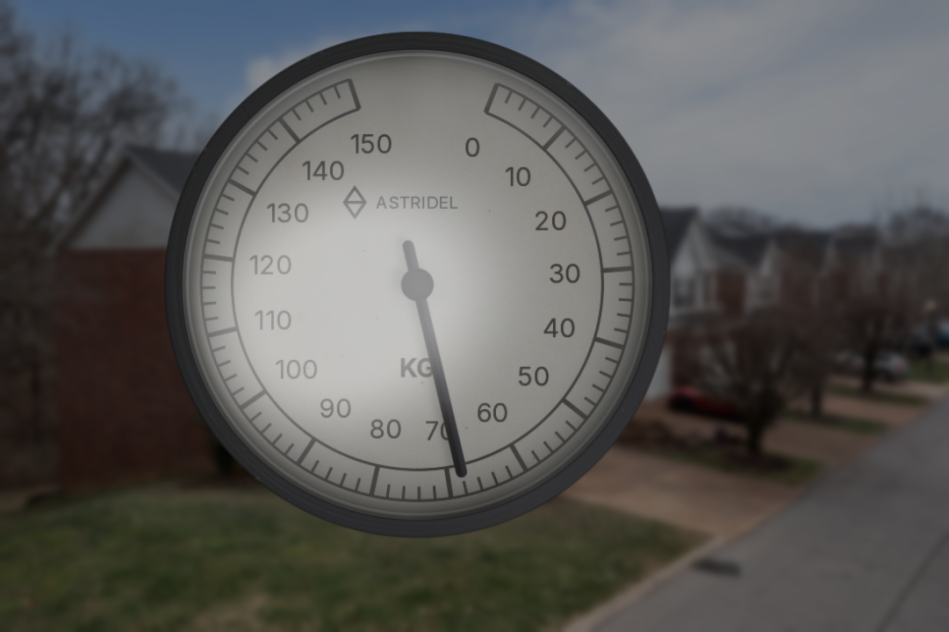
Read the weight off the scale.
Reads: 68 kg
